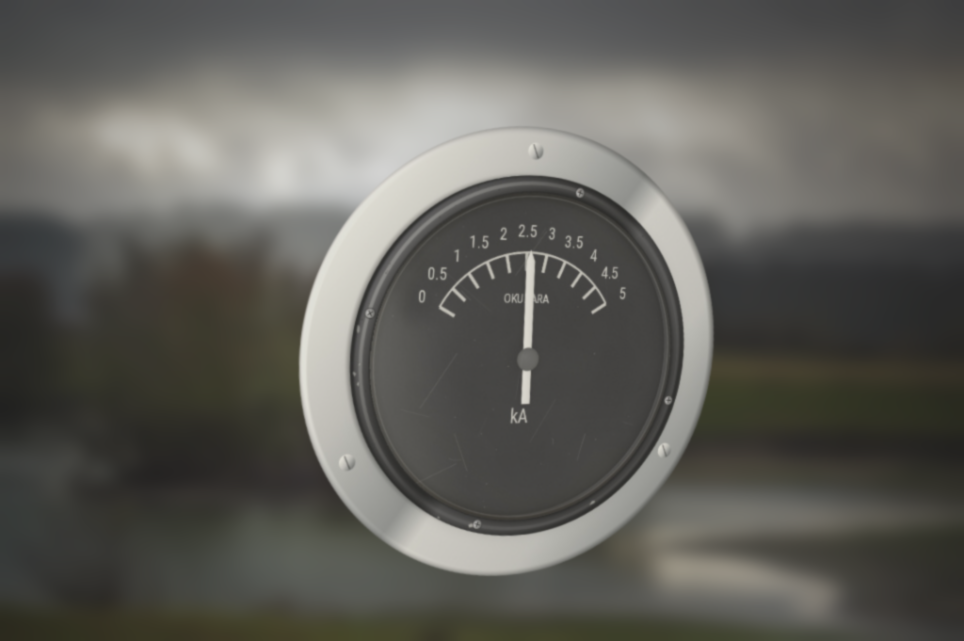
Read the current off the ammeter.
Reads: 2.5 kA
